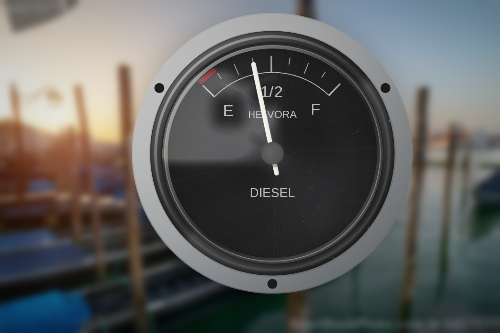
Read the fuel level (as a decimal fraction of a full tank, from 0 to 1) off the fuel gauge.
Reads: 0.375
